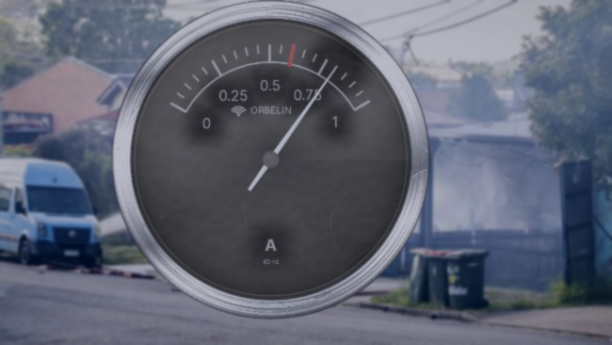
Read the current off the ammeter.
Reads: 0.8 A
